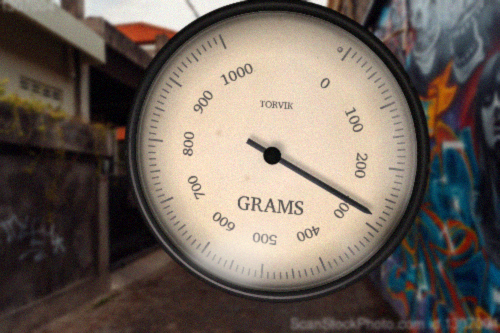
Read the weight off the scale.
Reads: 280 g
